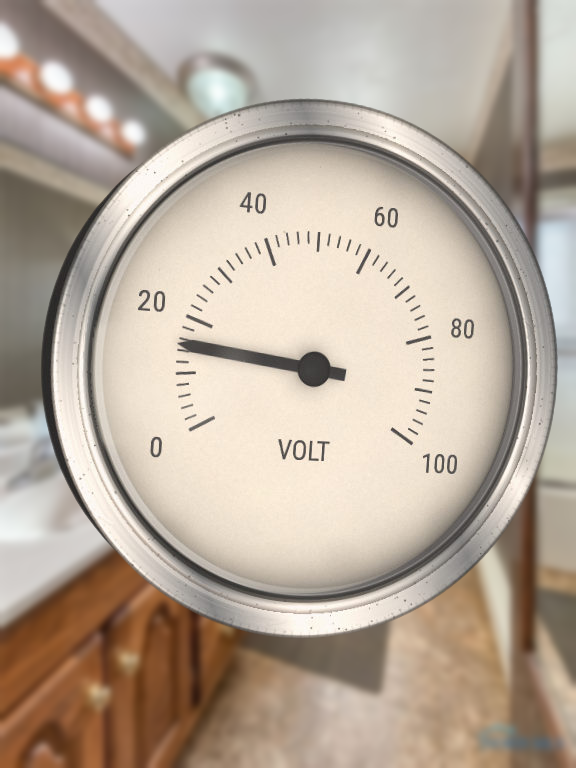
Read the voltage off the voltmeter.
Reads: 15 V
